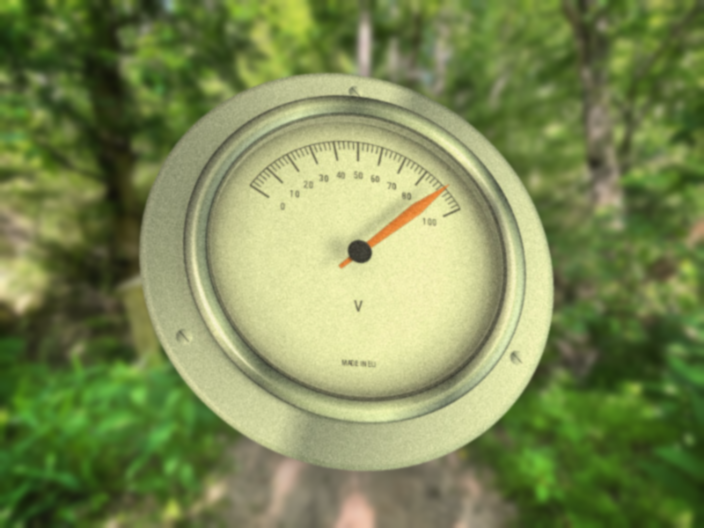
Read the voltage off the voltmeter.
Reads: 90 V
